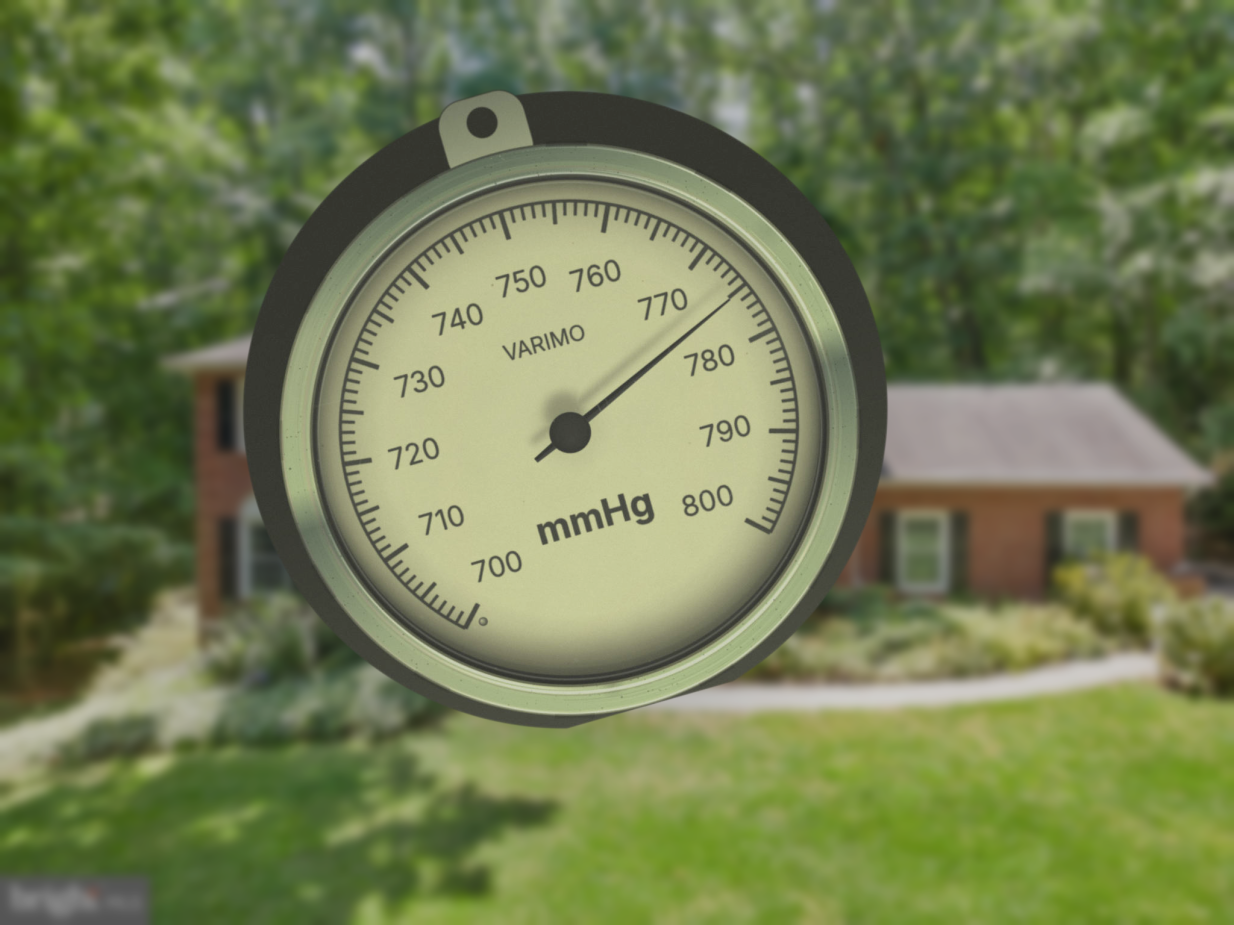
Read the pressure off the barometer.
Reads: 775 mmHg
